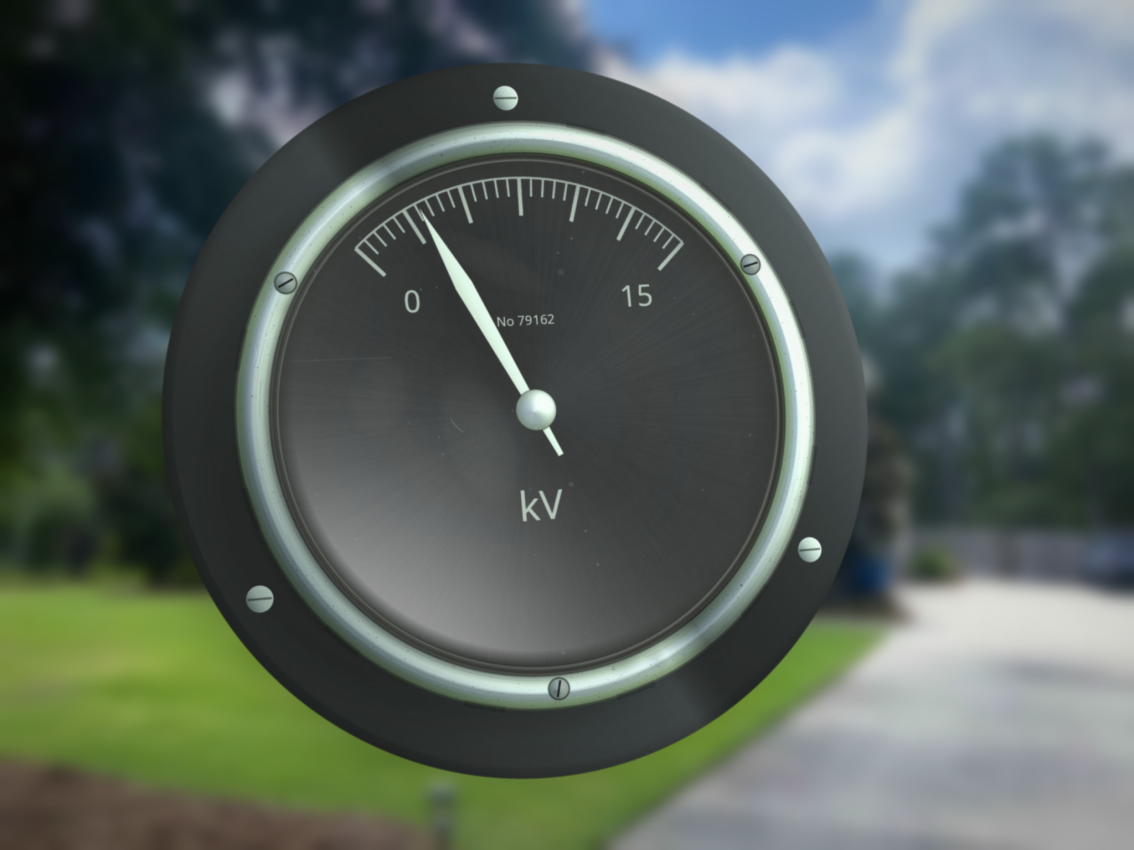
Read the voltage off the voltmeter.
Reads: 3 kV
